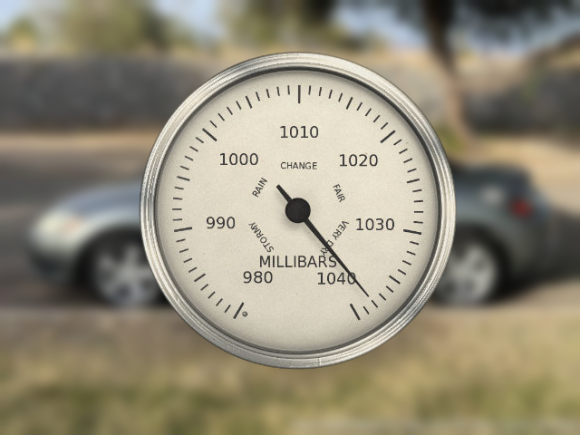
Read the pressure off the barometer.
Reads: 1038 mbar
